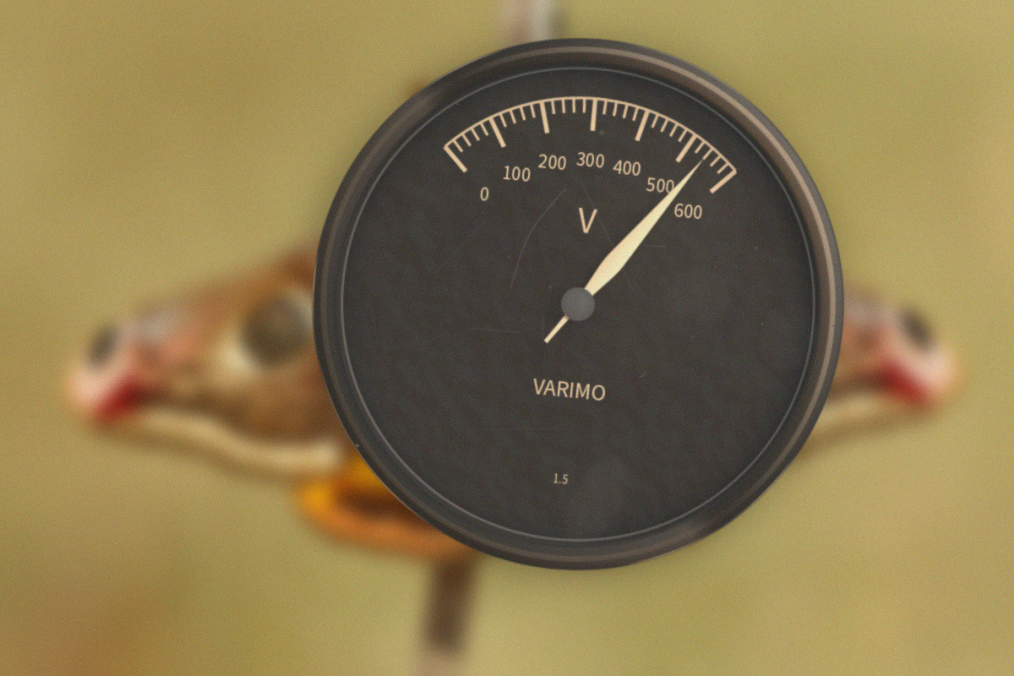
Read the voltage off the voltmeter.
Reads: 540 V
